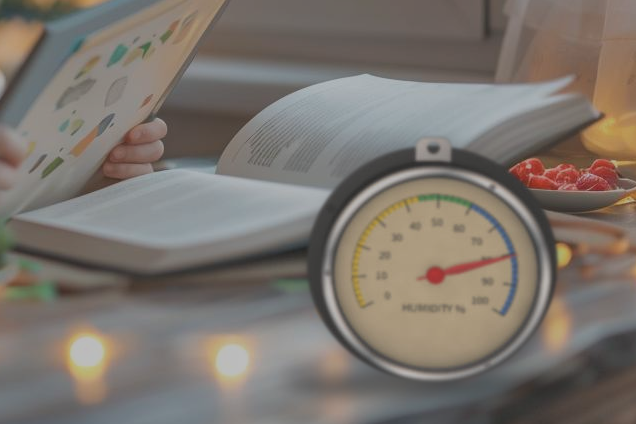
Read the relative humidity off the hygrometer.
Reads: 80 %
